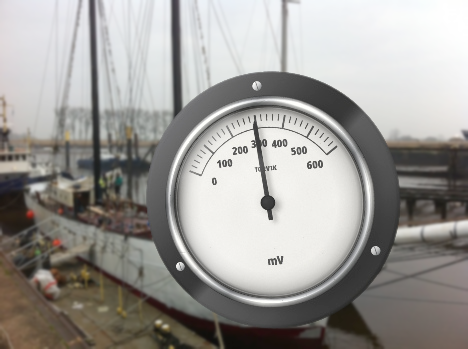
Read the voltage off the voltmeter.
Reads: 300 mV
